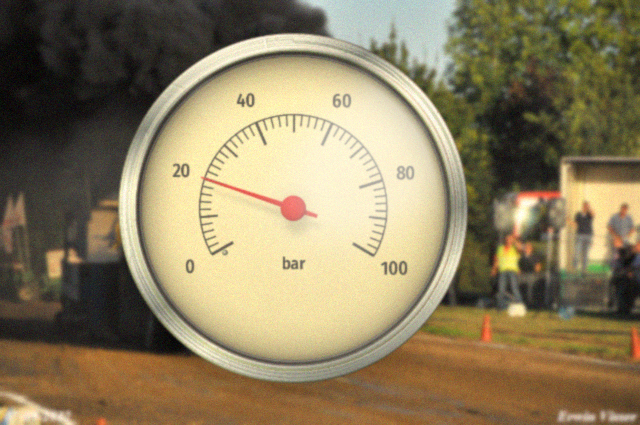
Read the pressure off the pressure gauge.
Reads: 20 bar
